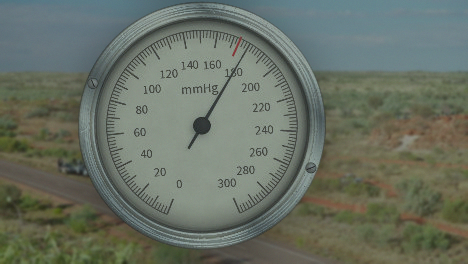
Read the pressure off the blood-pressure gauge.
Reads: 180 mmHg
